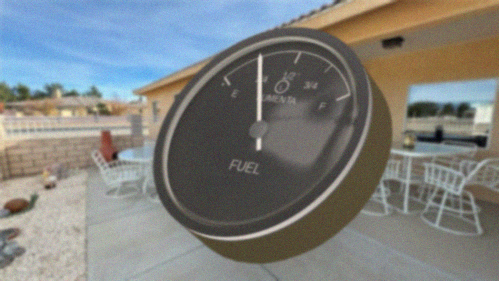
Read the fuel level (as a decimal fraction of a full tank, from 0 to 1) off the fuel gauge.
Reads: 0.25
